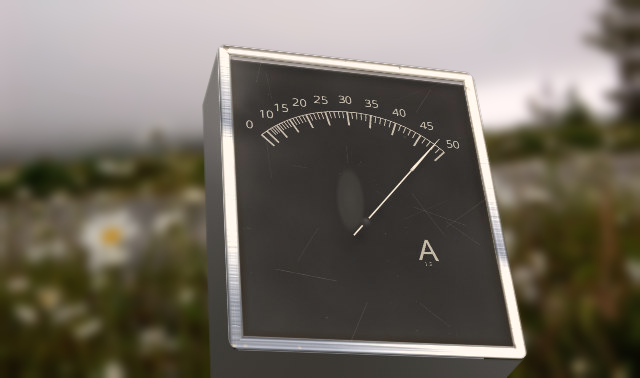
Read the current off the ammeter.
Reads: 48 A
